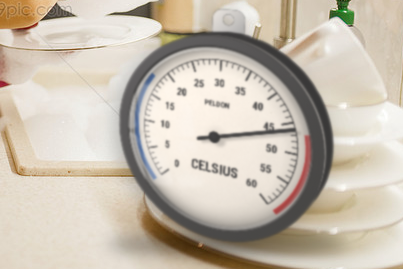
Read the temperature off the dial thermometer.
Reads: 46 °C
